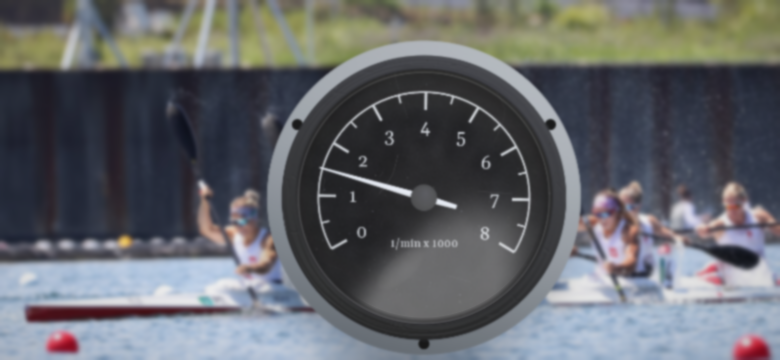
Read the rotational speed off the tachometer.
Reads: 1500 rpm
